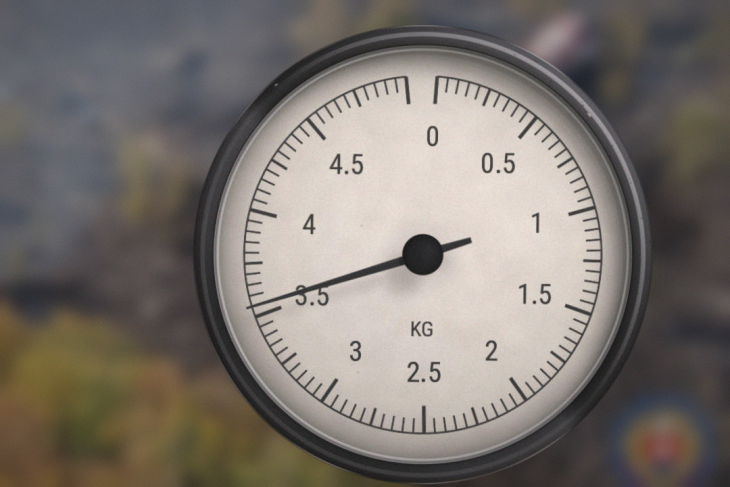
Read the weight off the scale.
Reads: 3.55 kg
